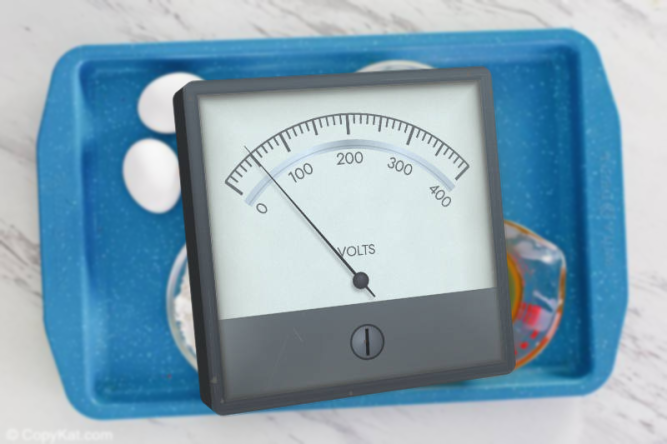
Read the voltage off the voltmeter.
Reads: 50 V
